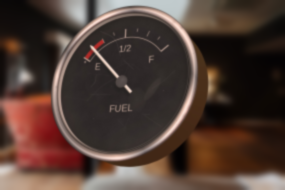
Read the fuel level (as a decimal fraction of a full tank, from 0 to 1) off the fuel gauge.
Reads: 0.125
